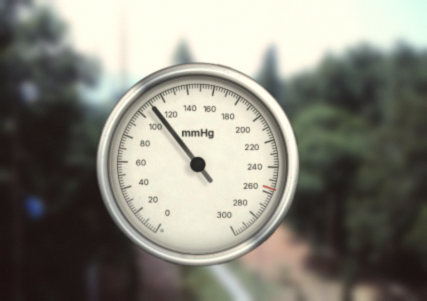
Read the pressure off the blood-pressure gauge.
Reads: 110 mmHg
